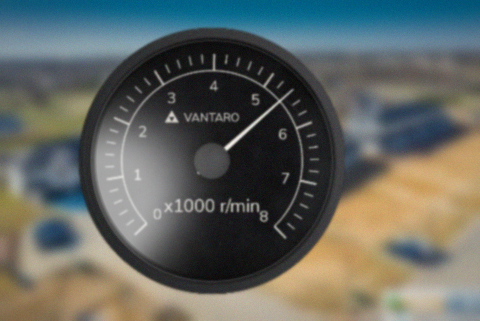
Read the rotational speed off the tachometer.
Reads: 5400 rpm
